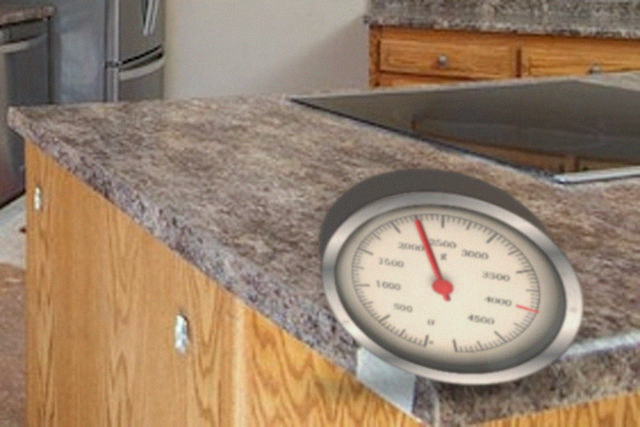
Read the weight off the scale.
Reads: 2250 g
